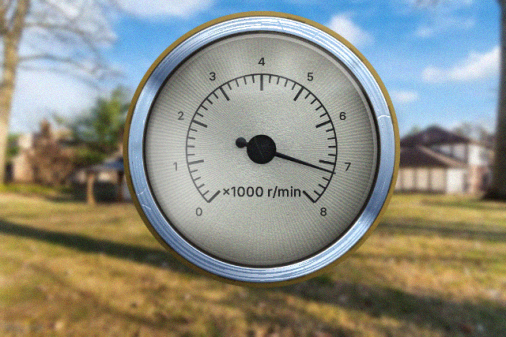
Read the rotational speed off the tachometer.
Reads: 7200 rpm
